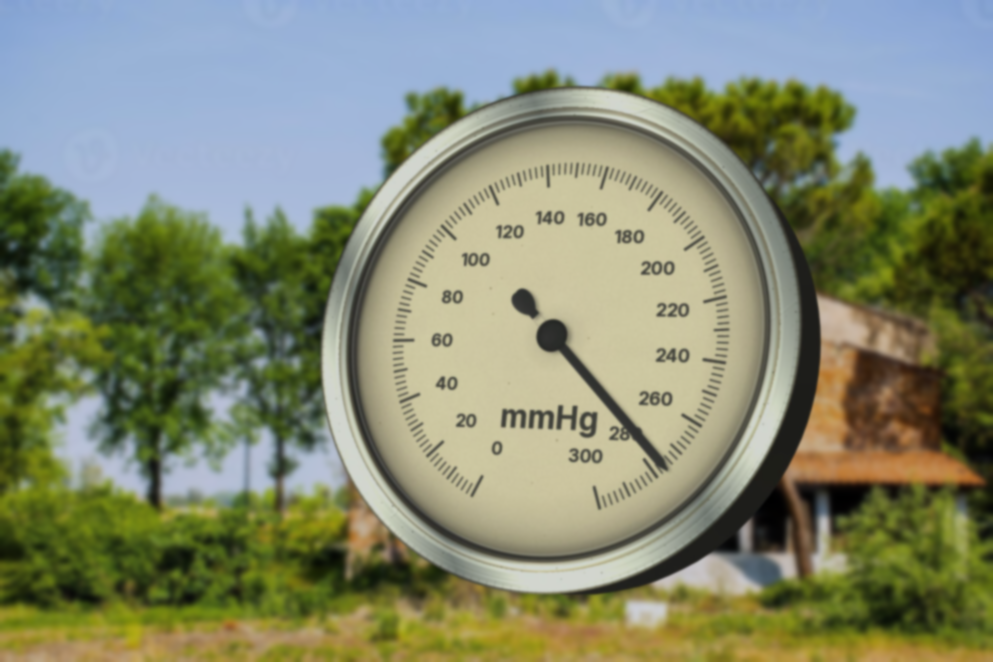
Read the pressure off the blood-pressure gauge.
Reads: 276 mmHg
